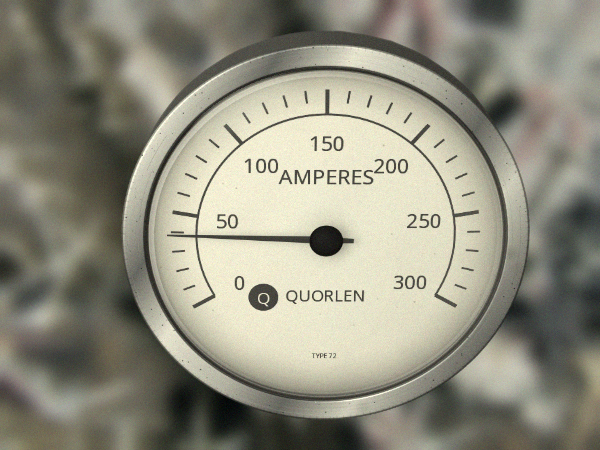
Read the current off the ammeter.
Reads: 40 A
